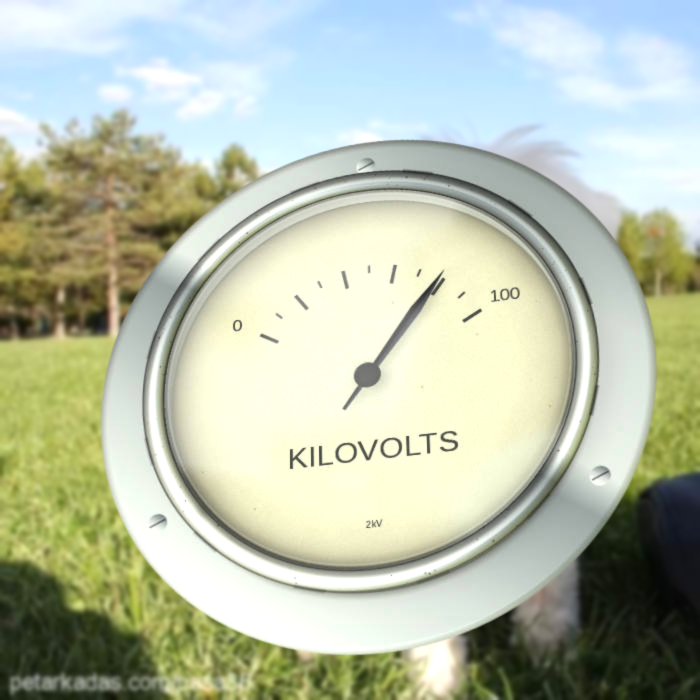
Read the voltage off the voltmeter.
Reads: 80 kV
